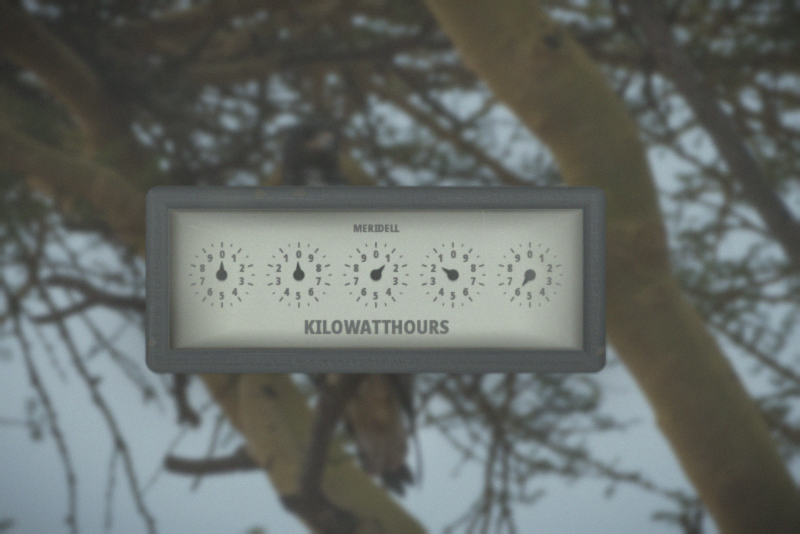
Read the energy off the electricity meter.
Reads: 116 kWh
